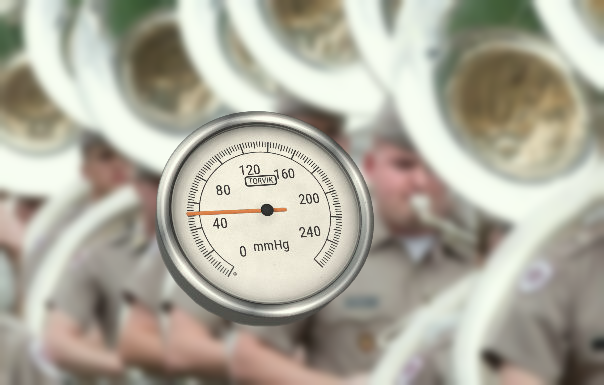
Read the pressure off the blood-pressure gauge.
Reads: 50 mmHg
